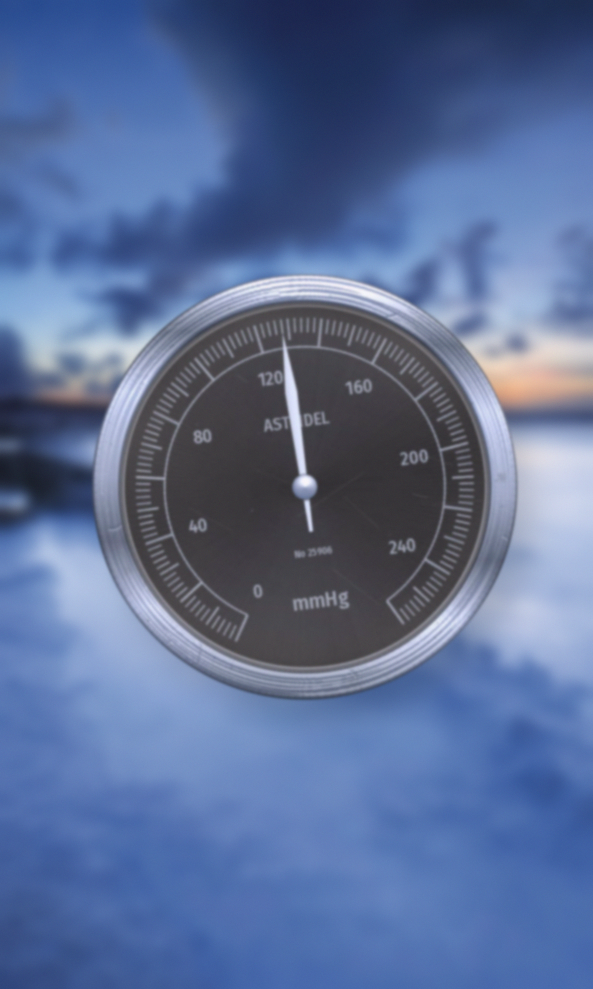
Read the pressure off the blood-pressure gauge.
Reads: 128 mmHg
